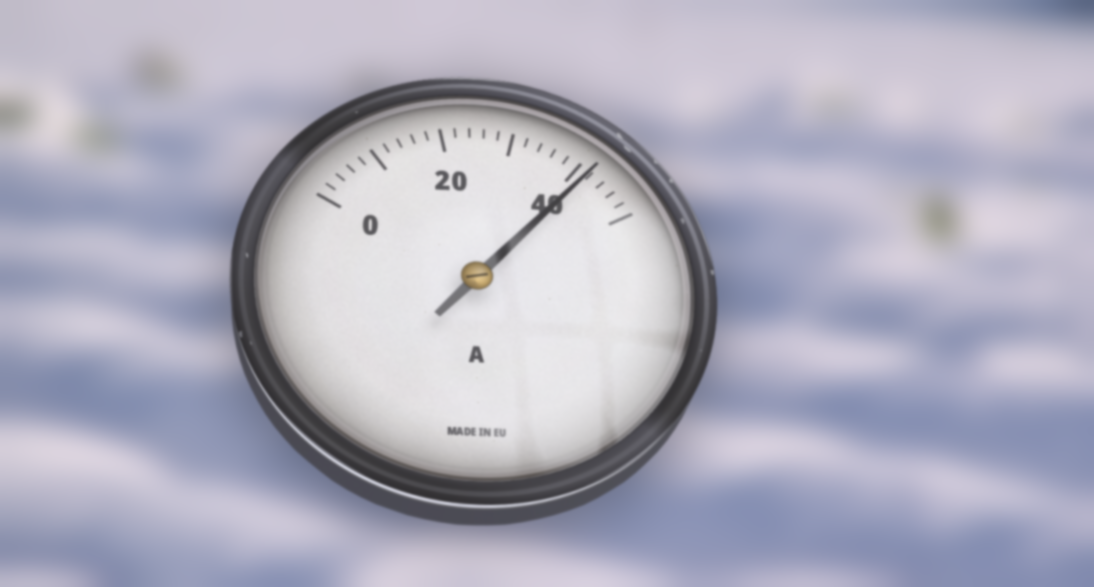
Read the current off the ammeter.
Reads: 42 A
